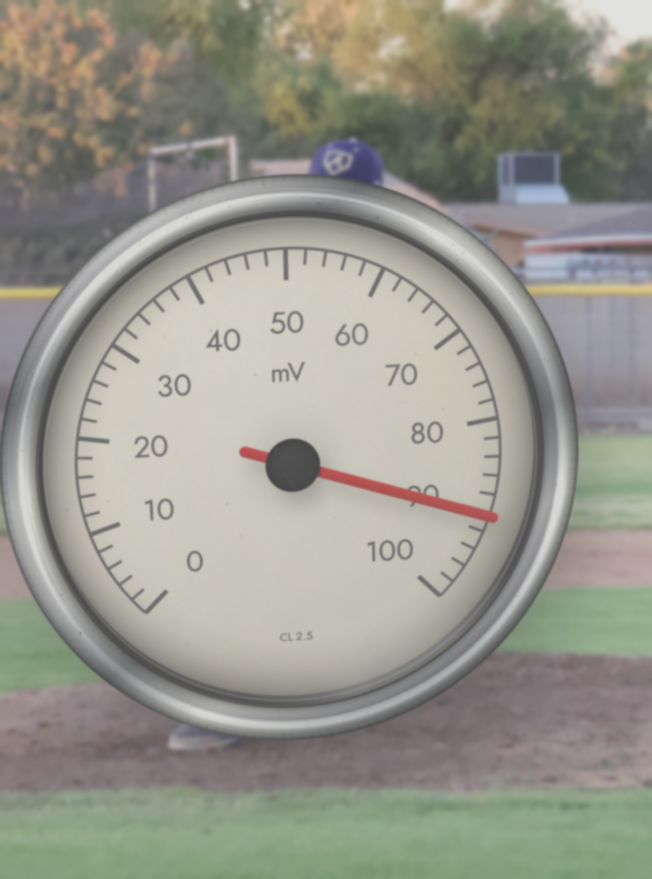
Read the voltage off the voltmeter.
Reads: 90 mV
